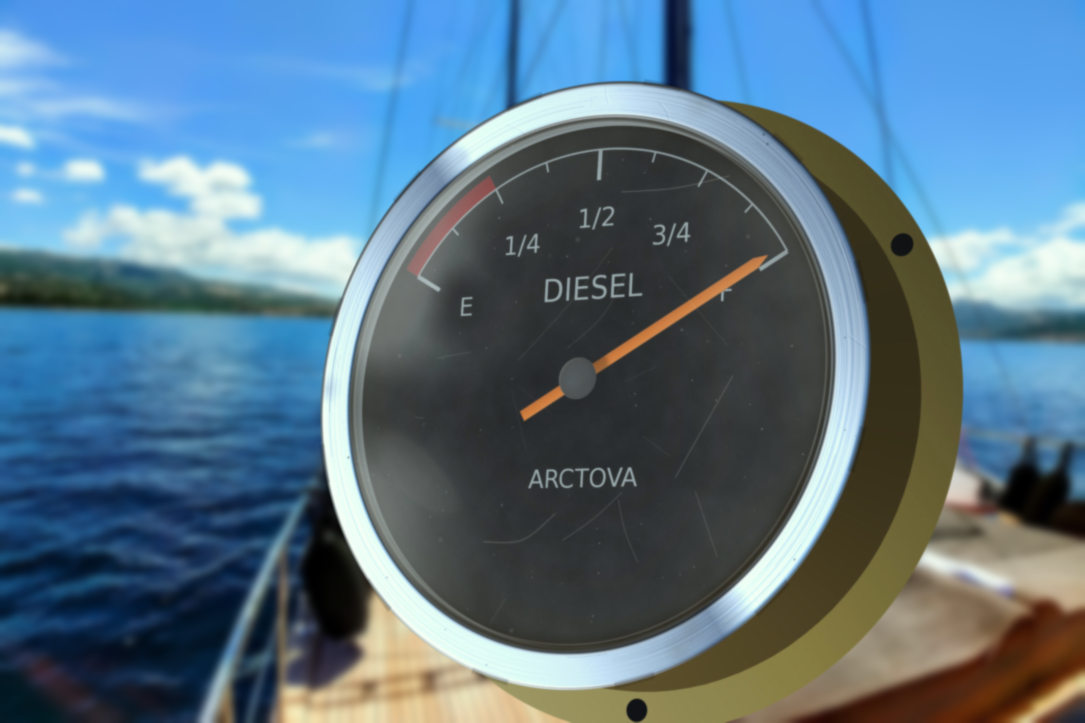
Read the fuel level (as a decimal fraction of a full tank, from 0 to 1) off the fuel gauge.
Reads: 1
